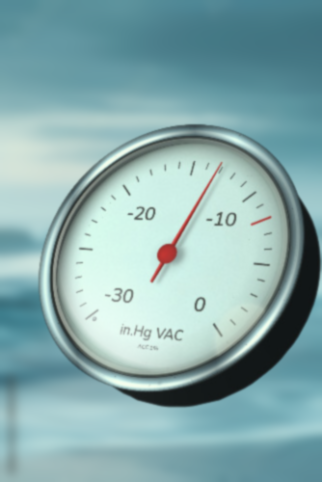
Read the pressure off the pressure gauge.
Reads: -13 inHg
